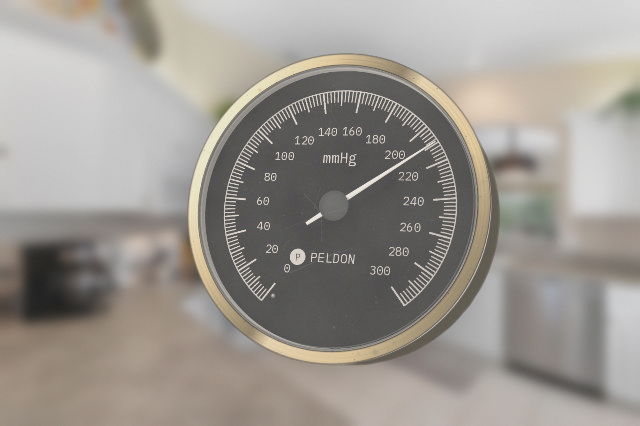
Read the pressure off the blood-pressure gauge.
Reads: 210 mmHg
